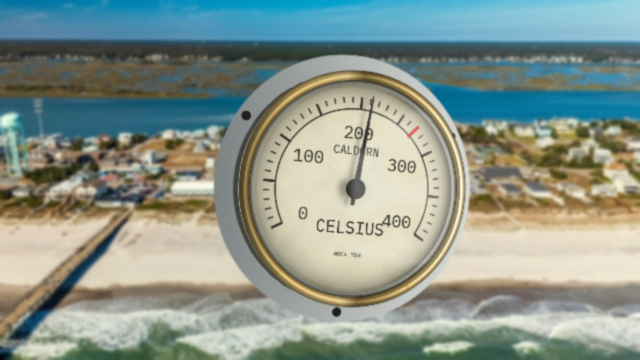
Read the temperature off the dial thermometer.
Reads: 210 °C
